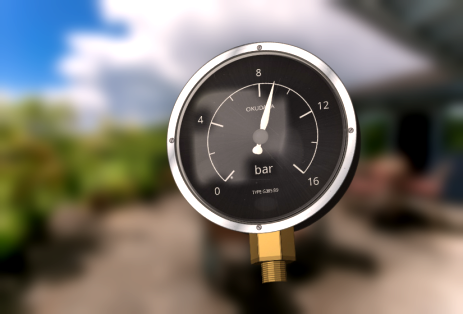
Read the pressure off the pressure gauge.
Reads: 9 bar
